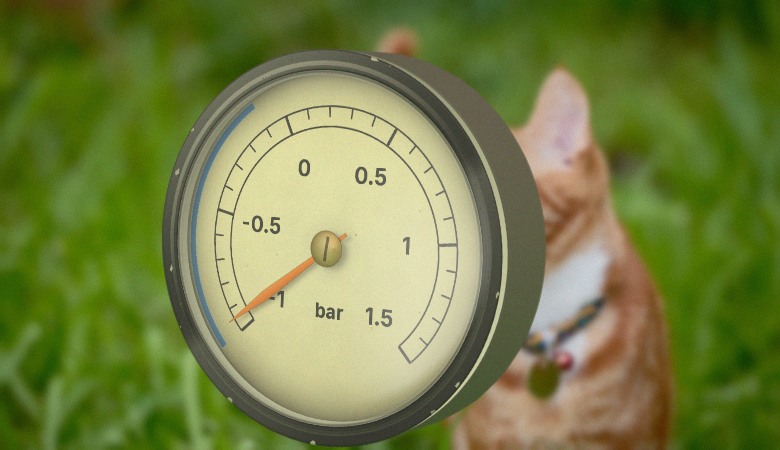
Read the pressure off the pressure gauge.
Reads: -0.95 bar
